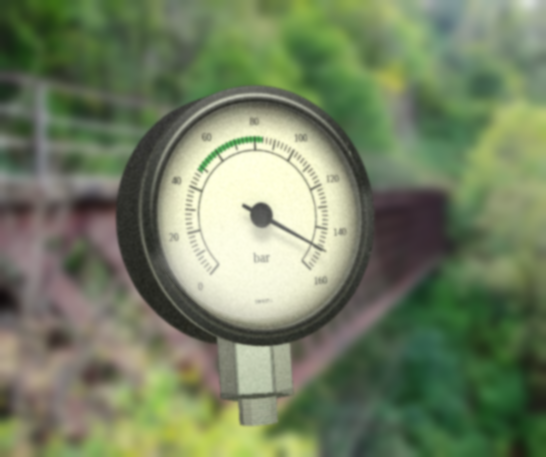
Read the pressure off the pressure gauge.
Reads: 150 bar
